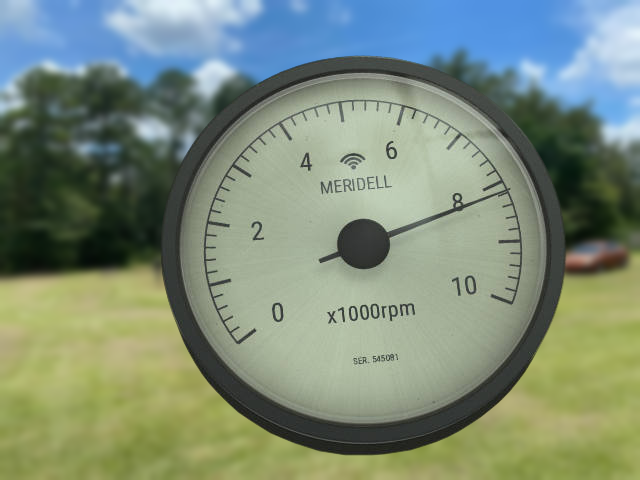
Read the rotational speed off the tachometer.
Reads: 8200 rpm
